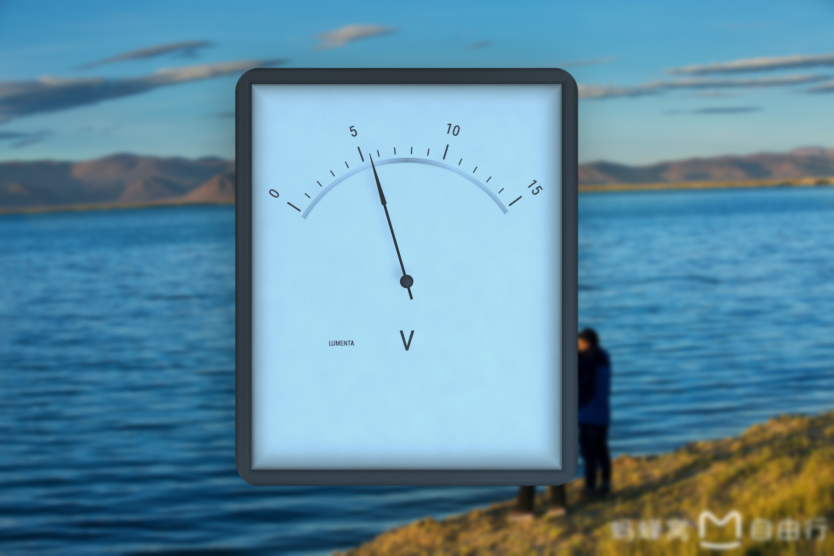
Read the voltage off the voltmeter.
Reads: 5.5 V
